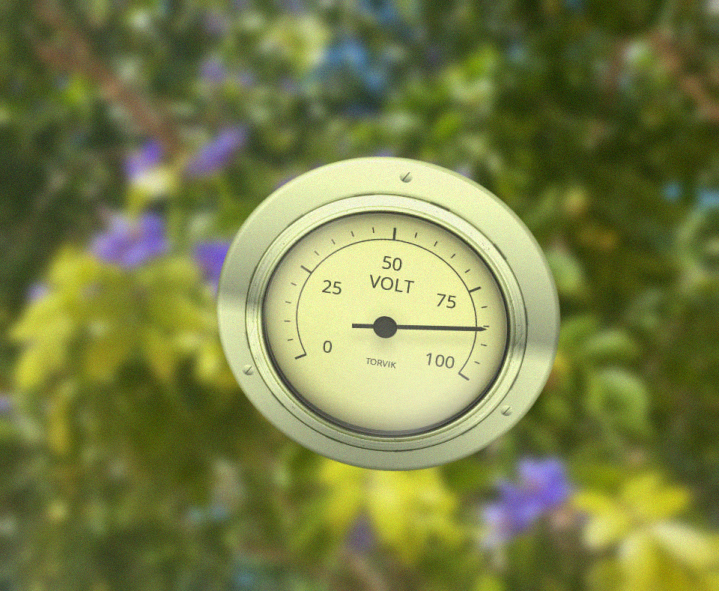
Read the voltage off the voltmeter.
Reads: 85 V
